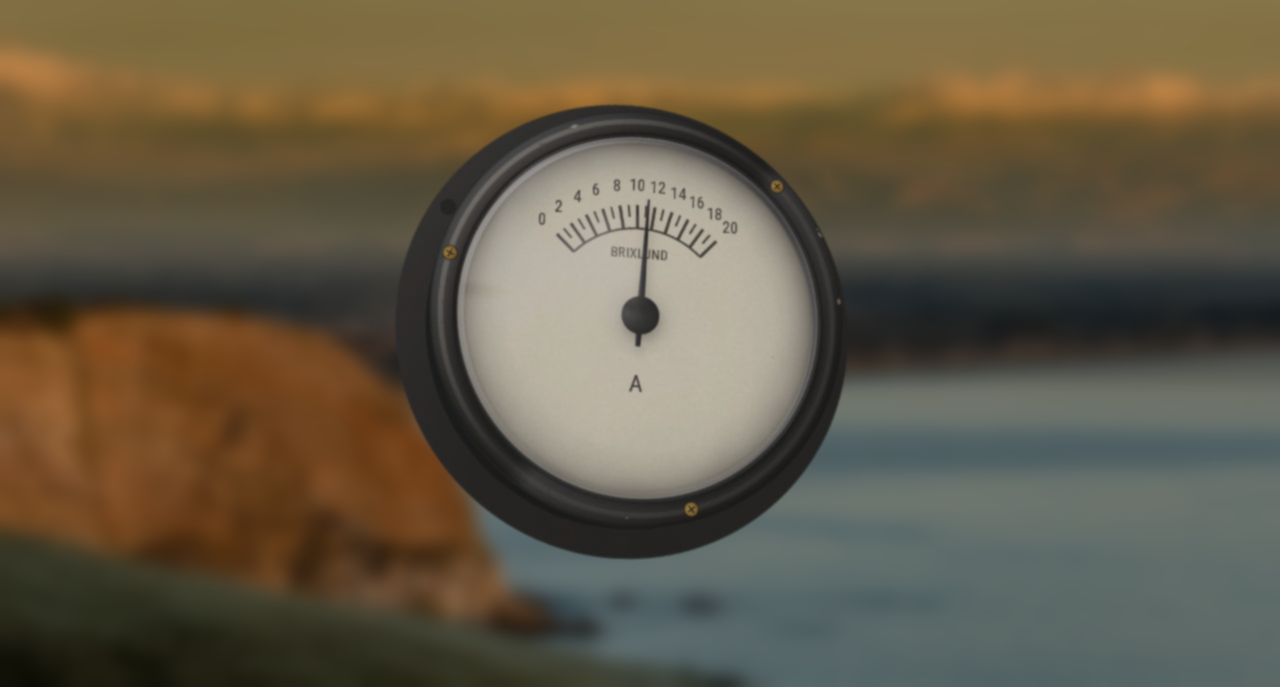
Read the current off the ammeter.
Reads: 11 A
